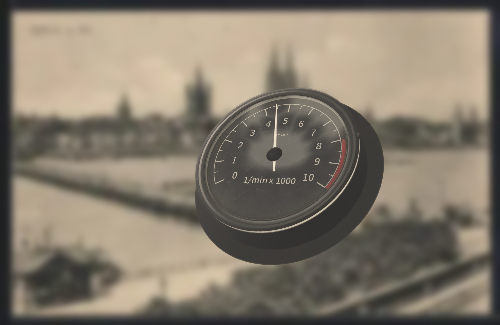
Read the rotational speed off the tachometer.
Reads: 4500 rpm
